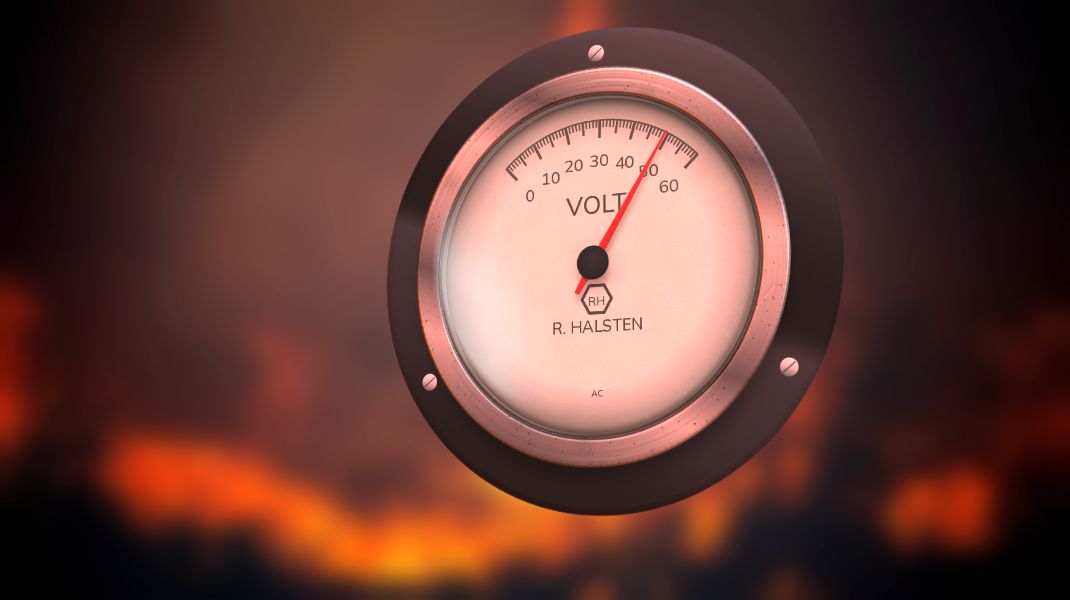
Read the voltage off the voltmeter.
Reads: 50 V
